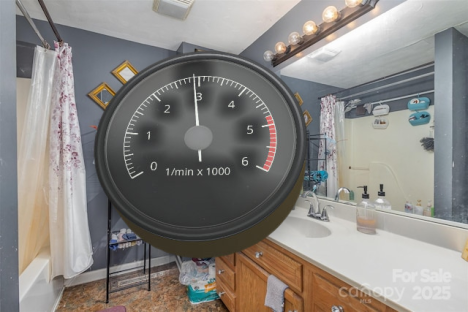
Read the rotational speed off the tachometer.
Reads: 2900 rpm
